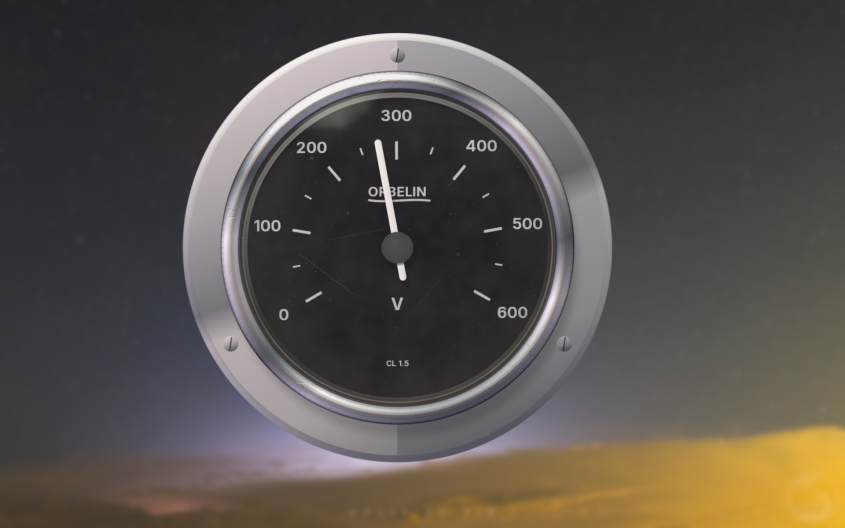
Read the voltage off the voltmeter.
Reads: 275 V
